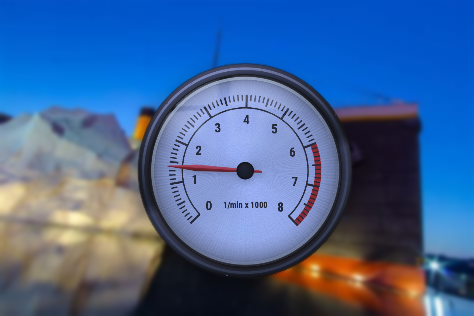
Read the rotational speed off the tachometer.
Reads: 1400 rpm
